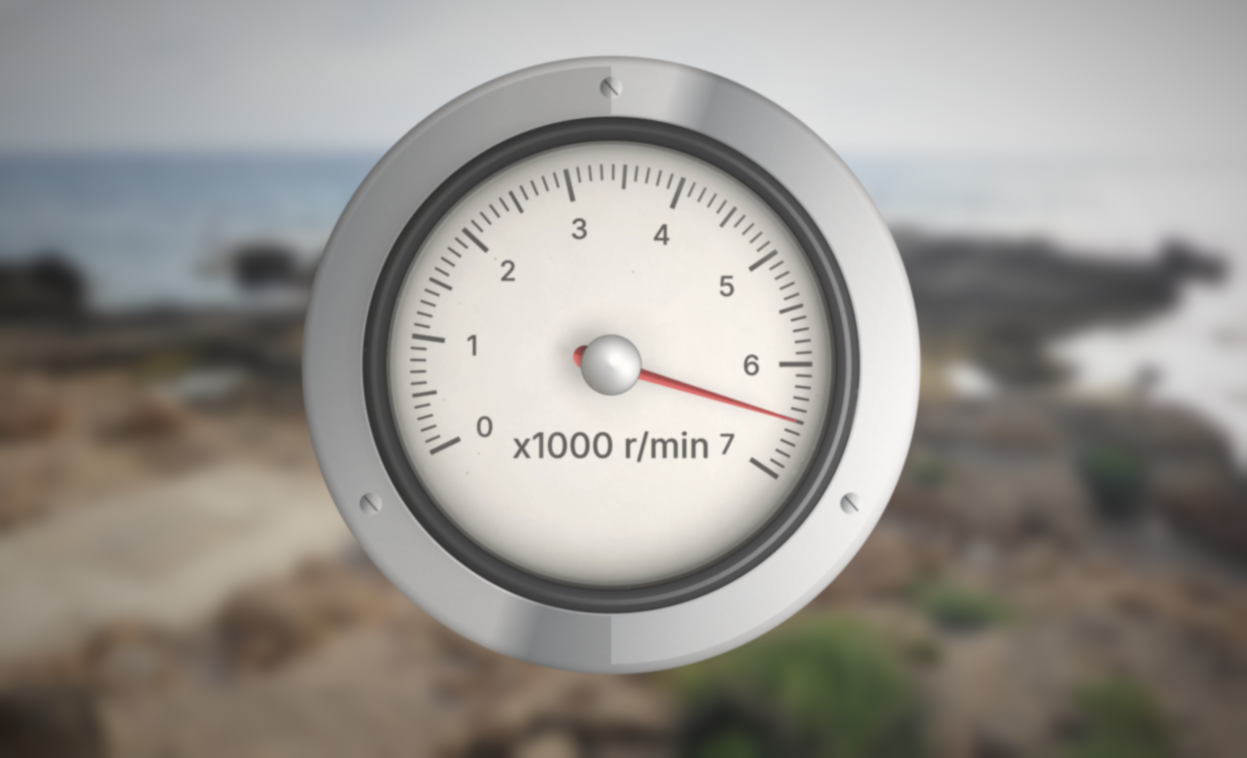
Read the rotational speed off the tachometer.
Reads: 6500 rpm
